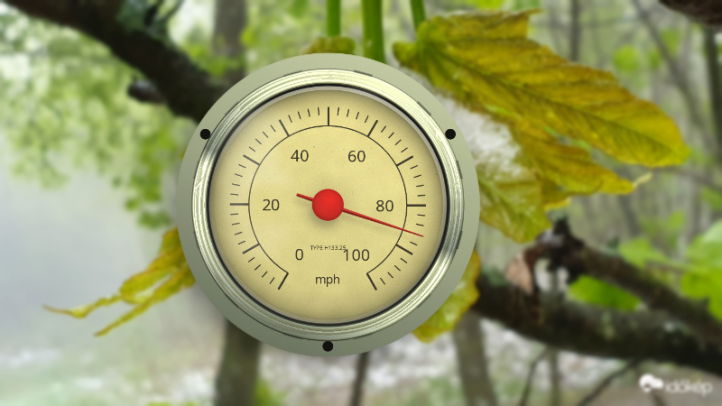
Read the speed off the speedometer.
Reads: 86 mph
